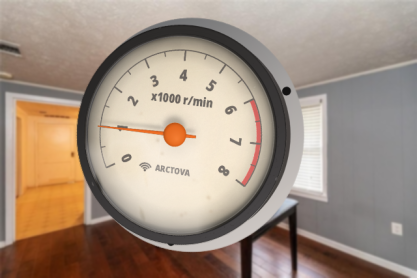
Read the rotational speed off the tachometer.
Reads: 1000 rpm
